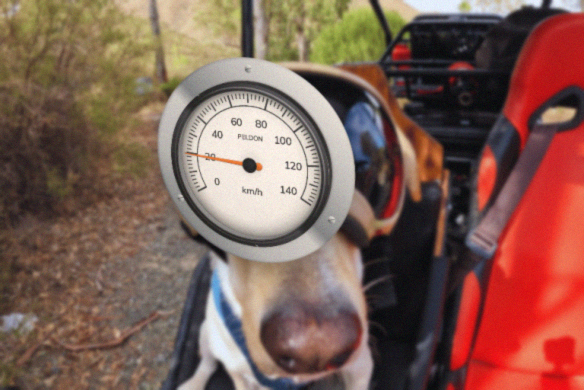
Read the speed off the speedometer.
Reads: 20 km/h
